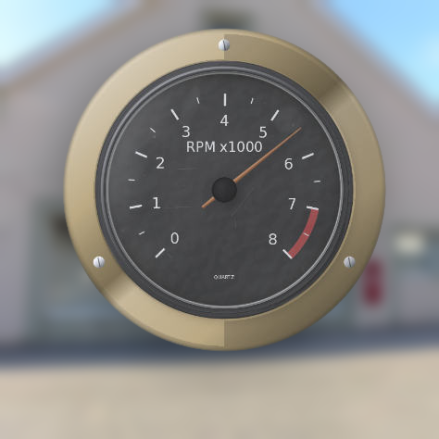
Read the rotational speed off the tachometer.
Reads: 5500 rpm
